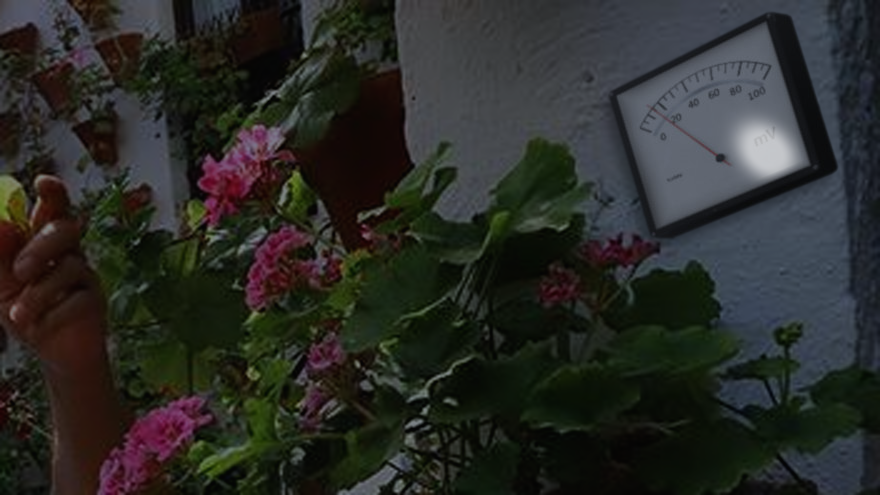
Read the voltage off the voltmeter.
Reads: 15 mV
